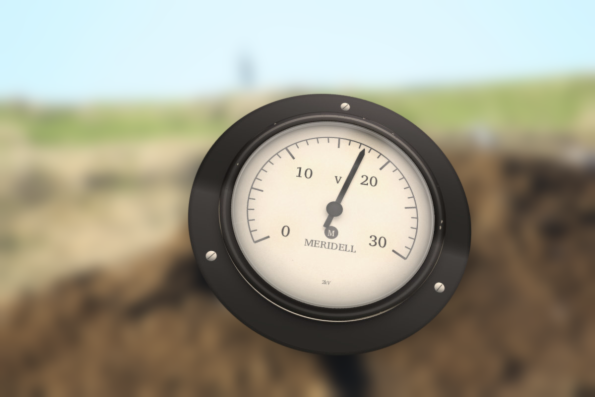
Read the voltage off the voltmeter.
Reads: 17.5 V
